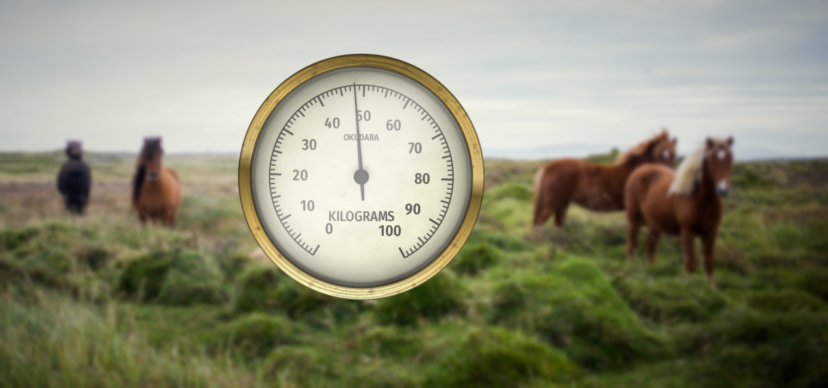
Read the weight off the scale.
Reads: 48 kg
